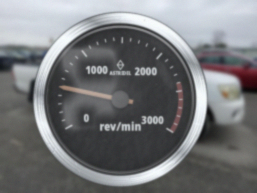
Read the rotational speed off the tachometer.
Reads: 500 rpm
